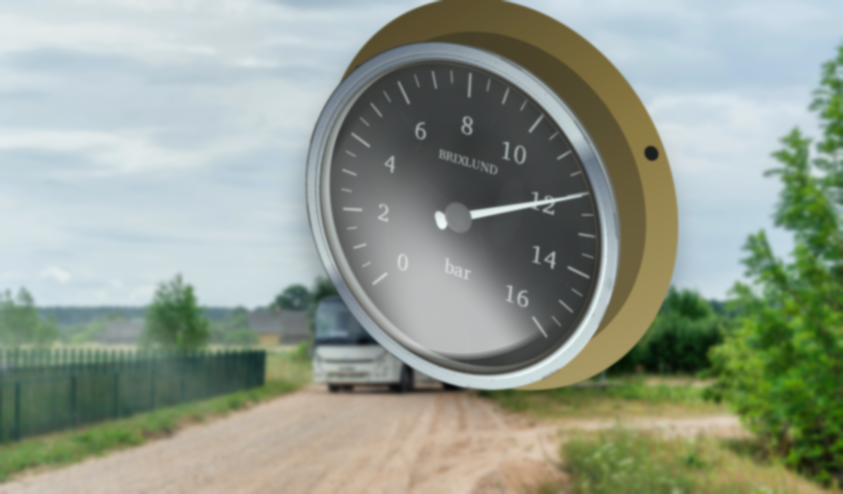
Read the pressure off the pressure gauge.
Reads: 12 bar
